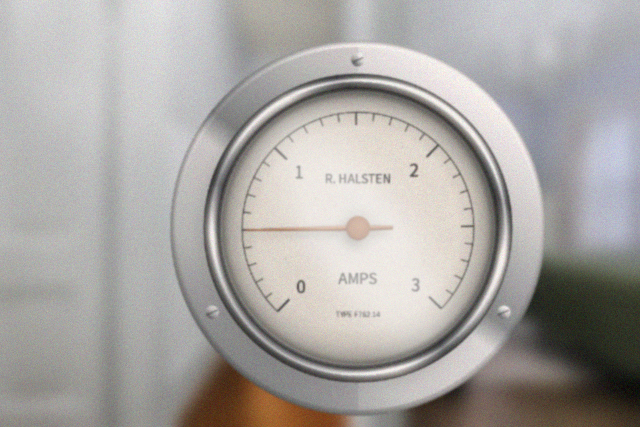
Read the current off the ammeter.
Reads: 0.5 A
